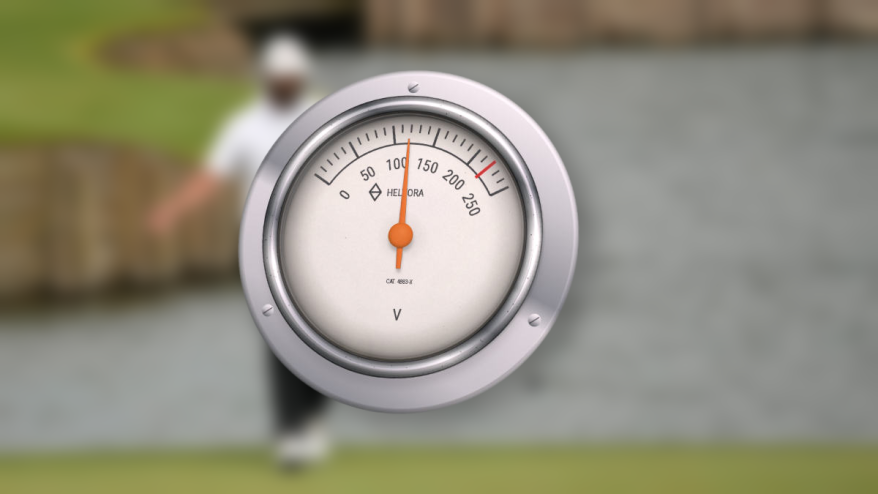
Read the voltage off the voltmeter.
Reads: 120 V
